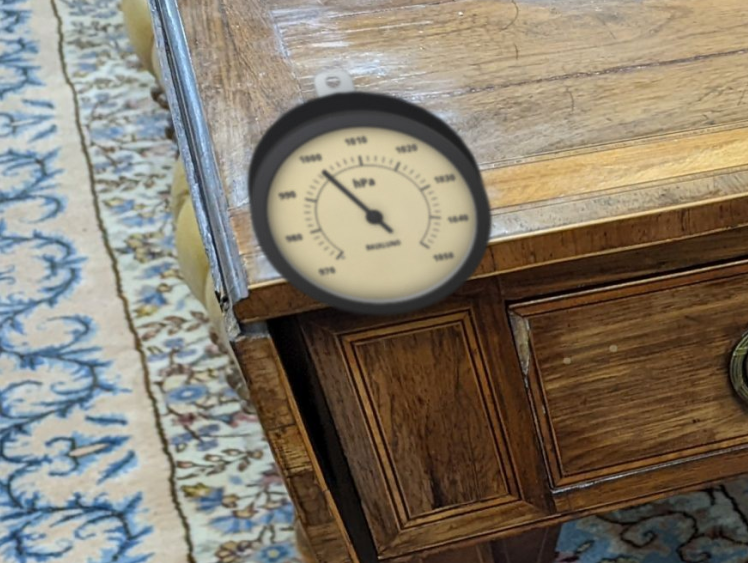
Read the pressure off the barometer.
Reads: 1000 hPa
